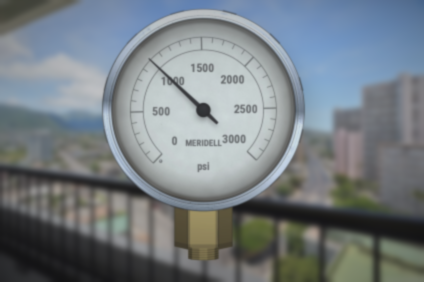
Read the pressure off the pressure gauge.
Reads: 1000 psi
